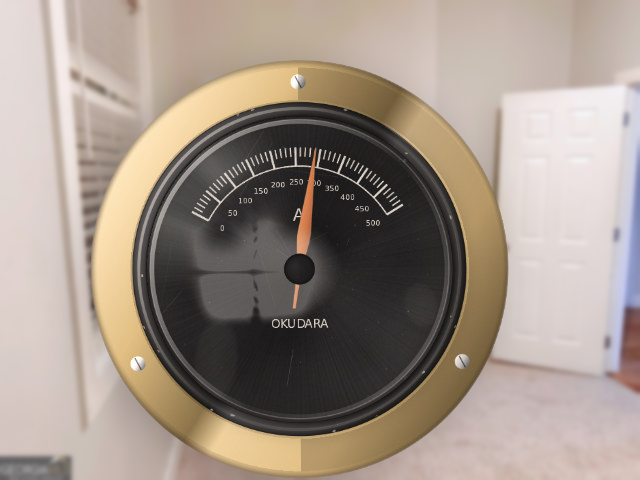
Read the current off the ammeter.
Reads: 290 A
